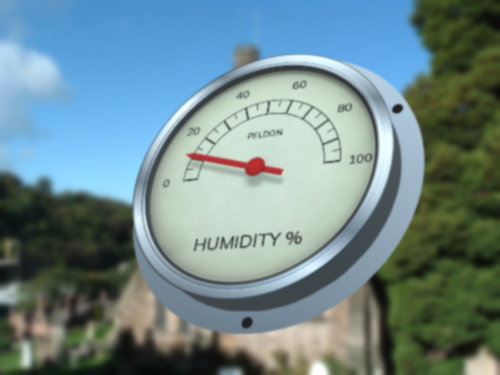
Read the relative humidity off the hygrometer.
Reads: 10 %
